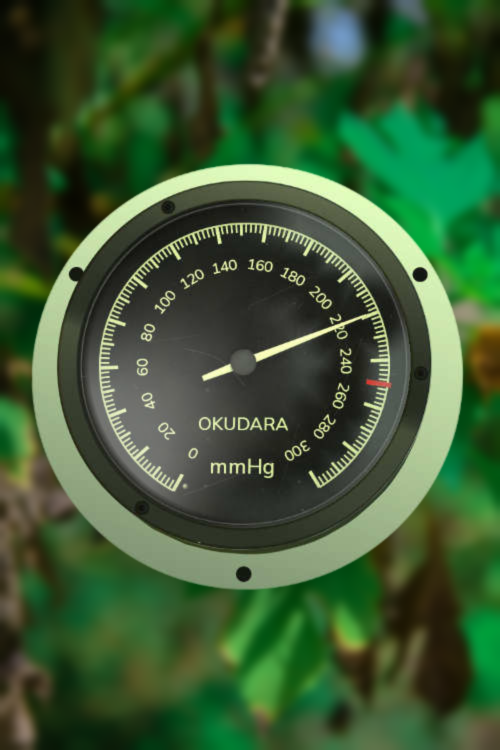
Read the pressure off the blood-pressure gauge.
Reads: 220 mmHg
